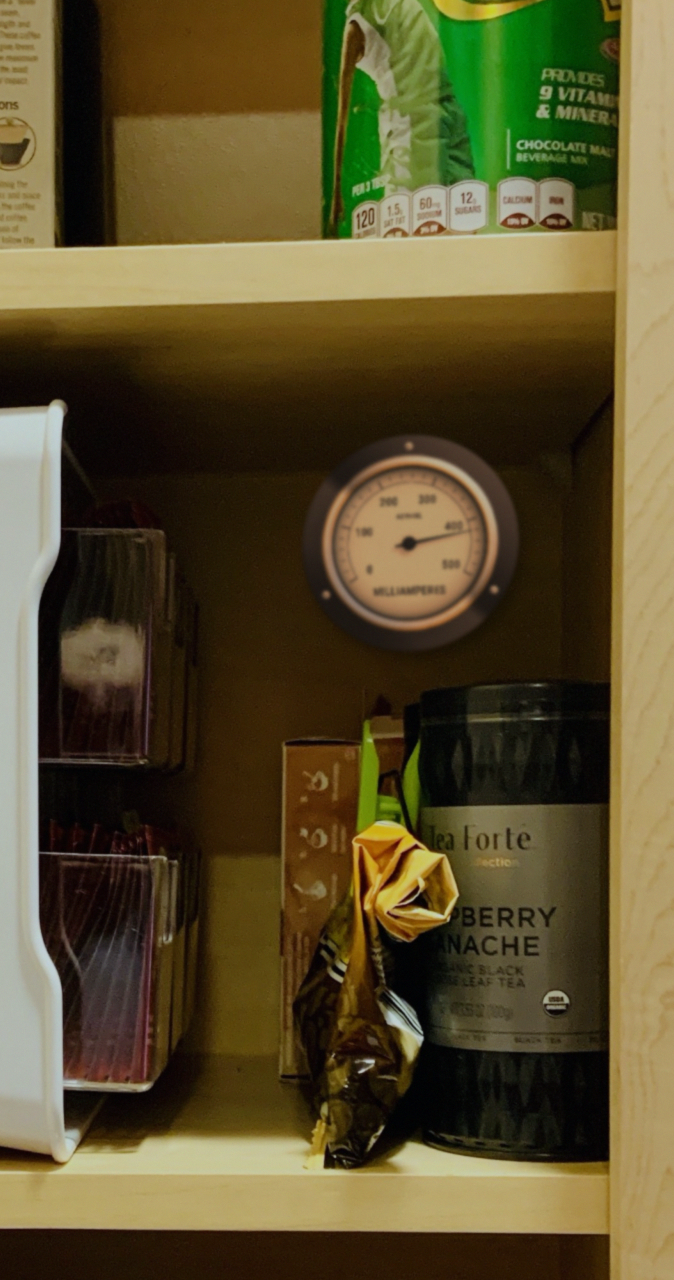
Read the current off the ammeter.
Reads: 420 mA
